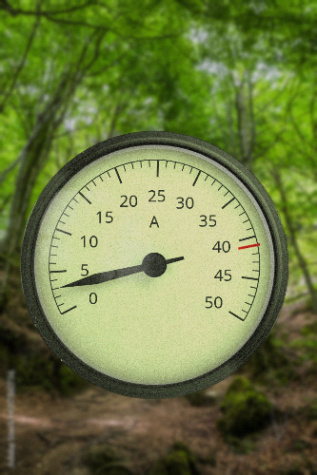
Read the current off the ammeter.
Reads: 3 A
